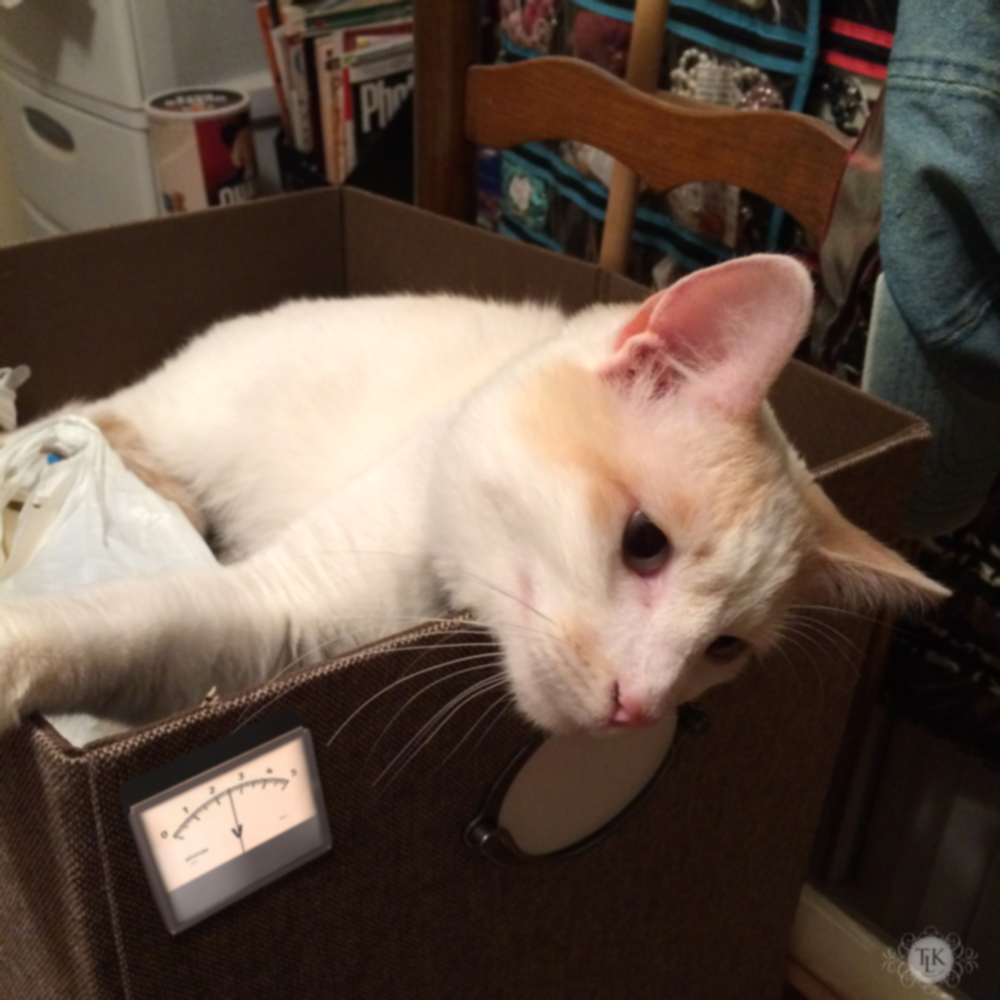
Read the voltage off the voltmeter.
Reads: 2.5 V
